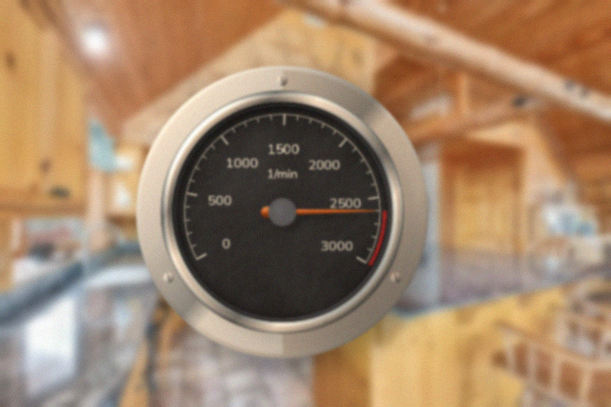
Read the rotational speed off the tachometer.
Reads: 2600 rpm
